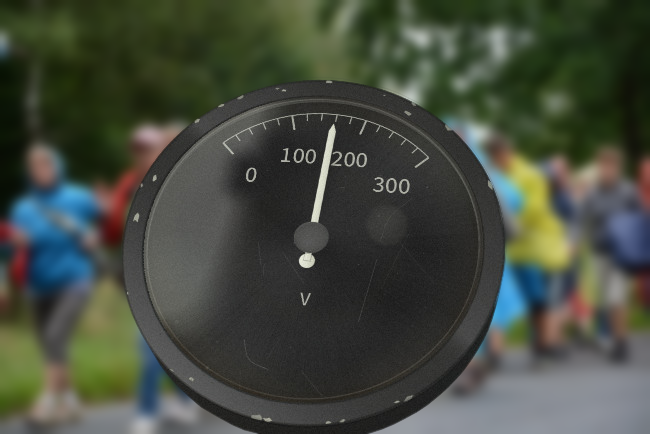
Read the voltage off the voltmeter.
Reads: 160 V
